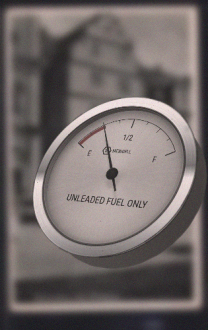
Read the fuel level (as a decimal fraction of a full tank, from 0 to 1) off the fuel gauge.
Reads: 0.25
